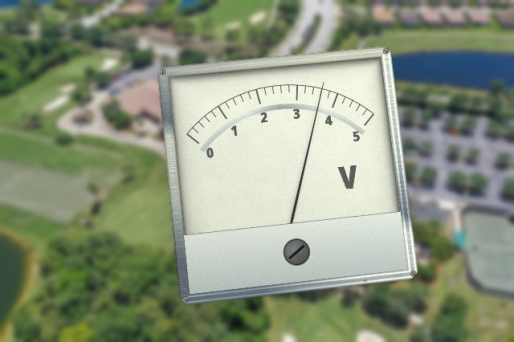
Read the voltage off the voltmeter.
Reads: 3.6 V
